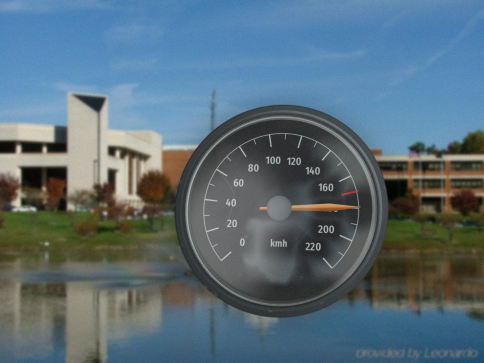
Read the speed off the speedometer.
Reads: 180 km/h
